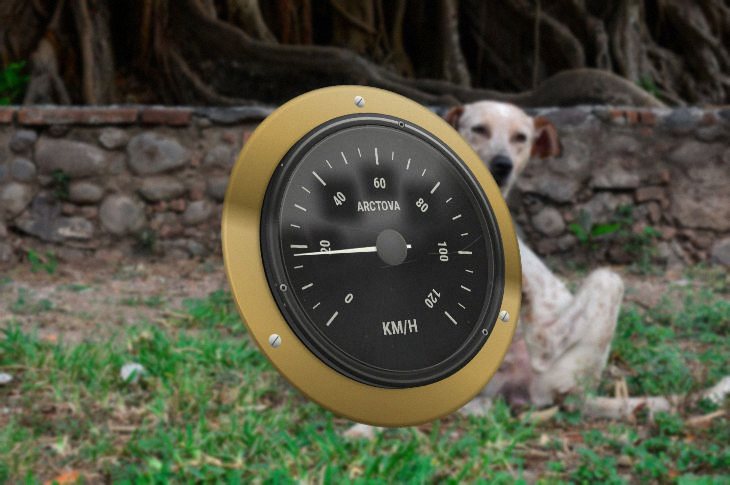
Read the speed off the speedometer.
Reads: 17.5 km/h
